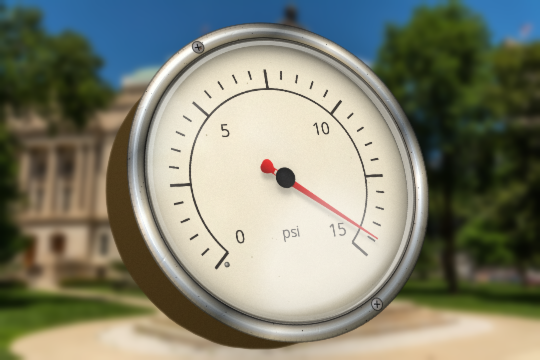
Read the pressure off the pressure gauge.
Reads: 14.5 psi
